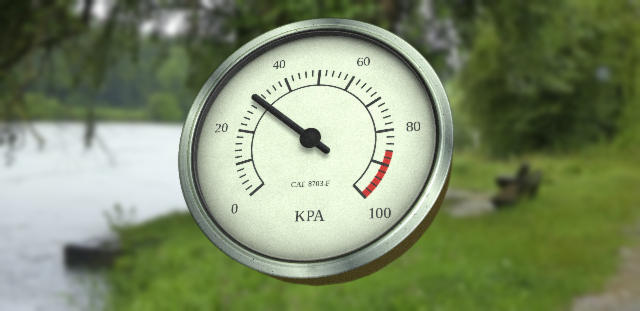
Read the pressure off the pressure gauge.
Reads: 30 kPa
